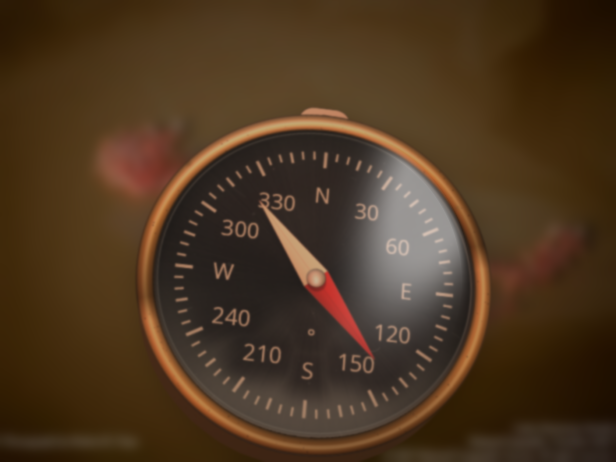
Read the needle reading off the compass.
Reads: 140 °
